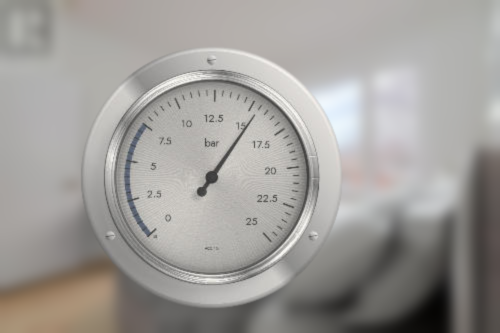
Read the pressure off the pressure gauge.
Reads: 15.5 bar
